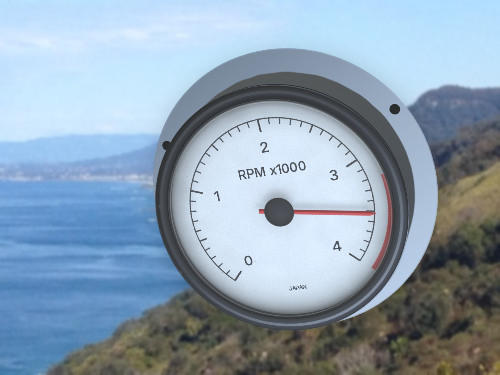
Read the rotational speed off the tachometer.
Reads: 3500 rpm
